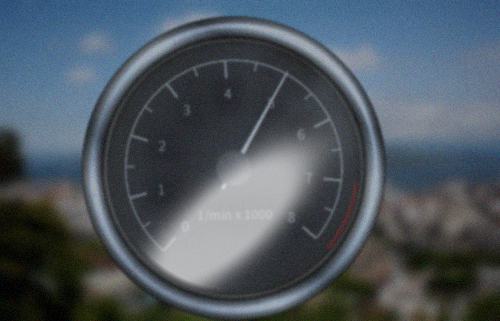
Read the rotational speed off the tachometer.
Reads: 5000 rpm
